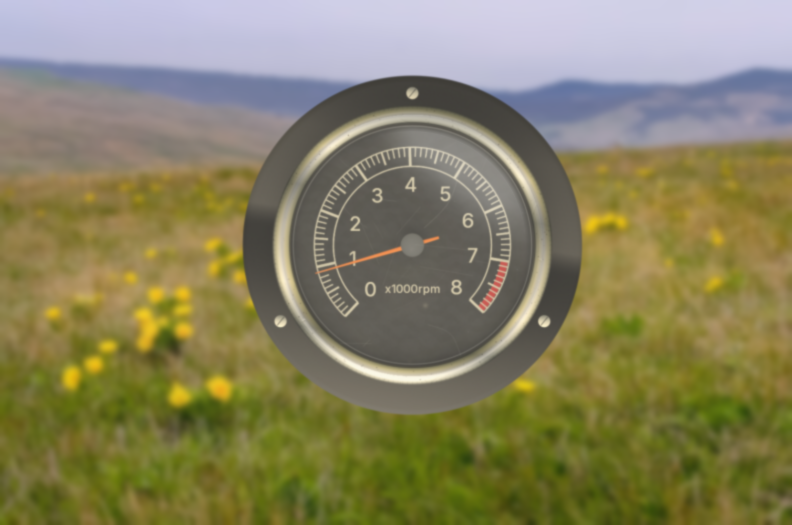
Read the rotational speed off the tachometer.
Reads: 900 rpm
